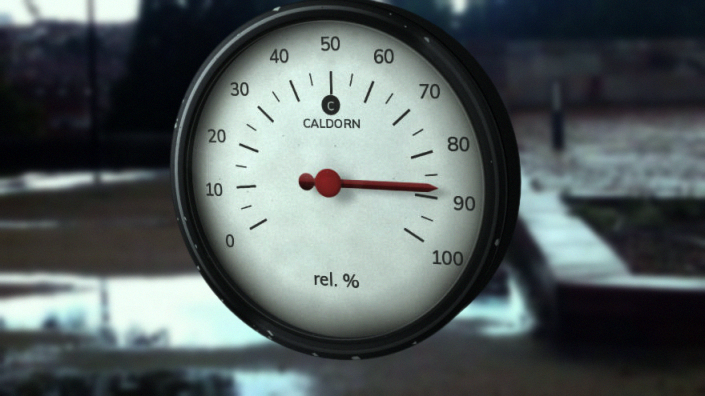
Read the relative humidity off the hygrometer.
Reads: 87.5 %
